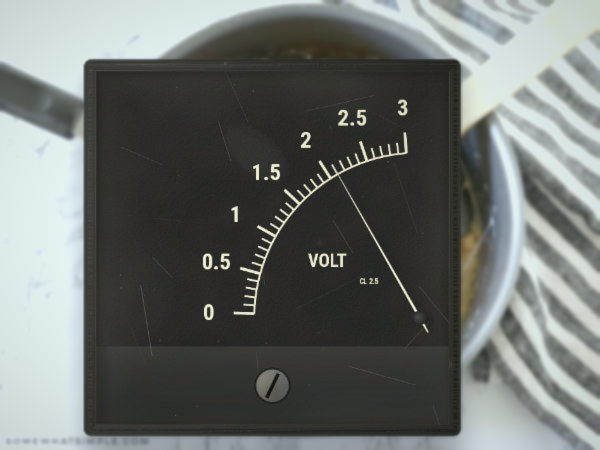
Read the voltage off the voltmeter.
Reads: 2.1 V
